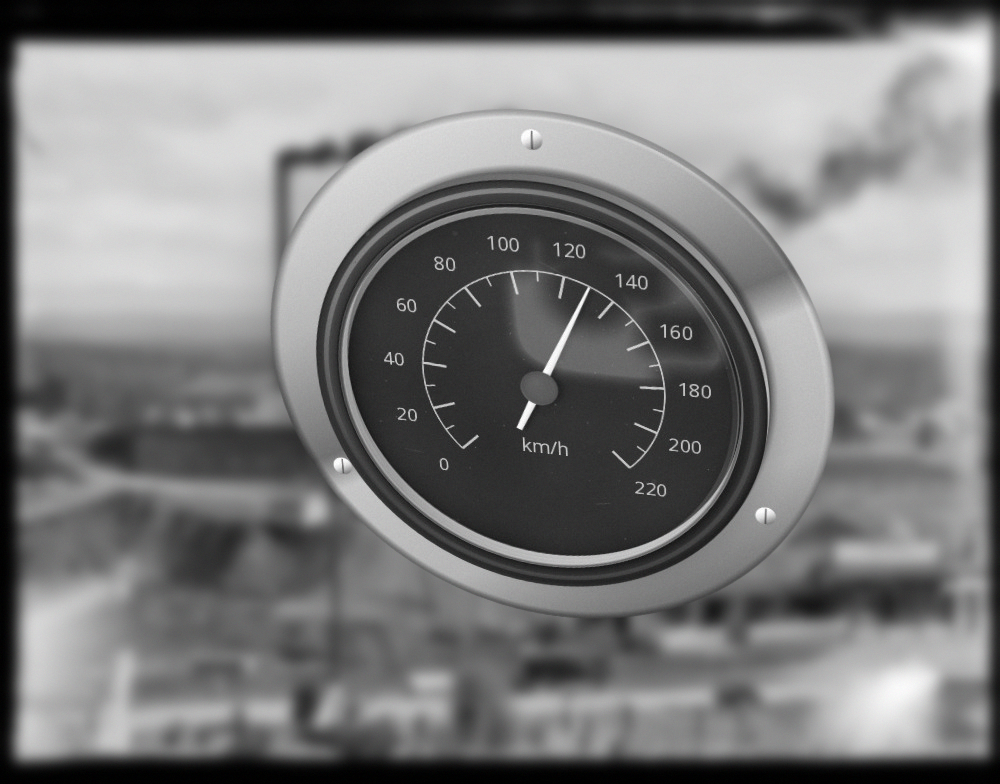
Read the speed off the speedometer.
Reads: 130 km/h
